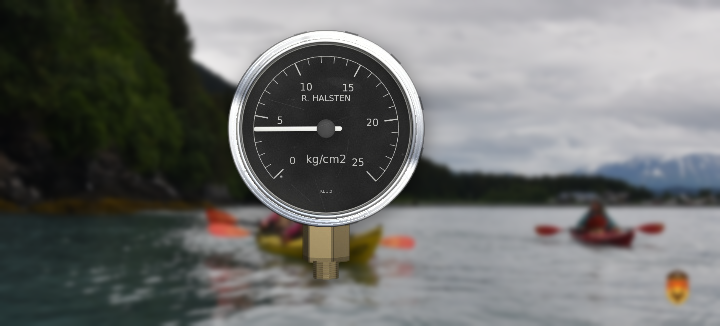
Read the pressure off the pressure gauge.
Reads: 4 kg/cm²
